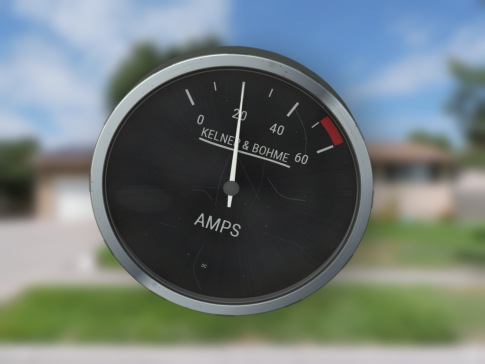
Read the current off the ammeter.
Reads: 20 A
